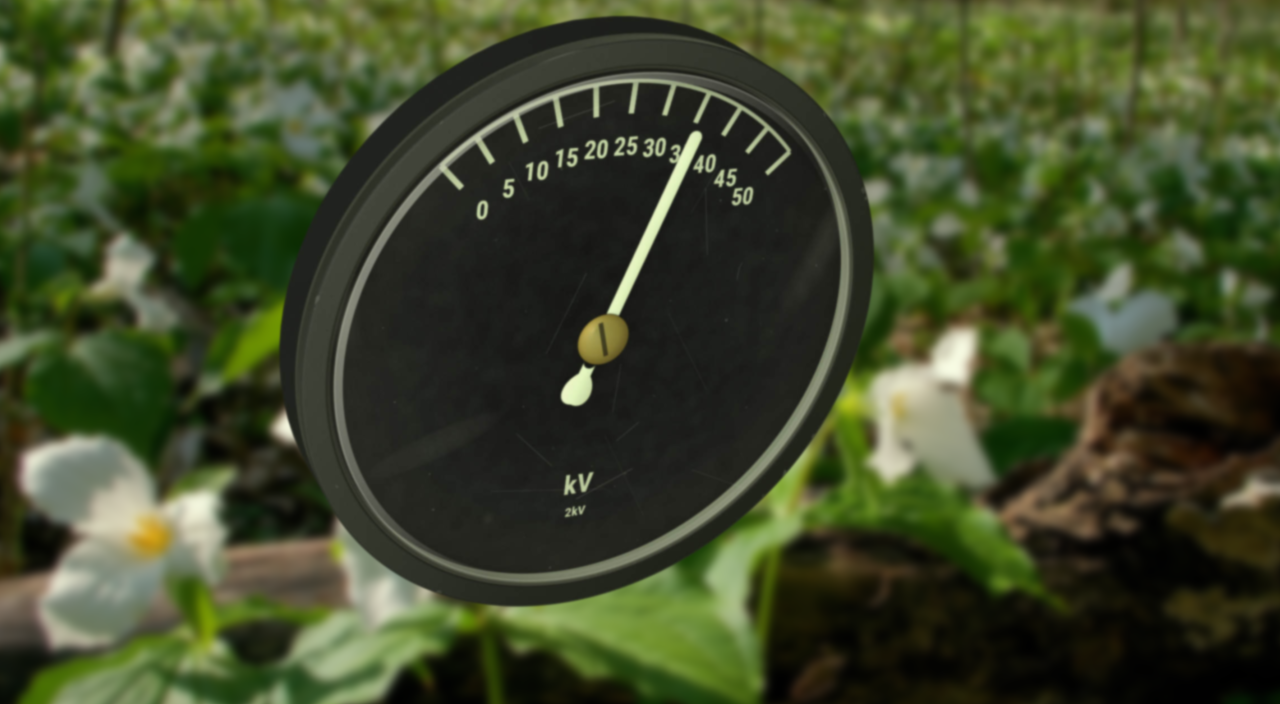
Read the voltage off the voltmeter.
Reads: 35 kV
